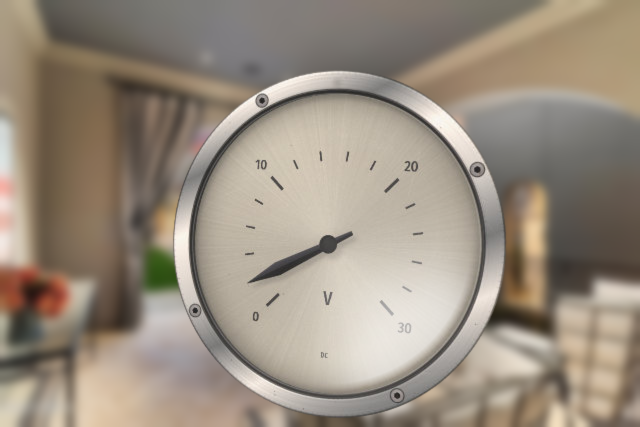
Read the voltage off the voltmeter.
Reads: 2 V
